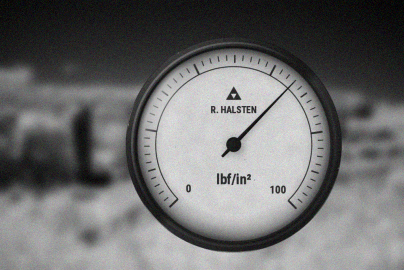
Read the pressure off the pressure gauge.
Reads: 66 psi
